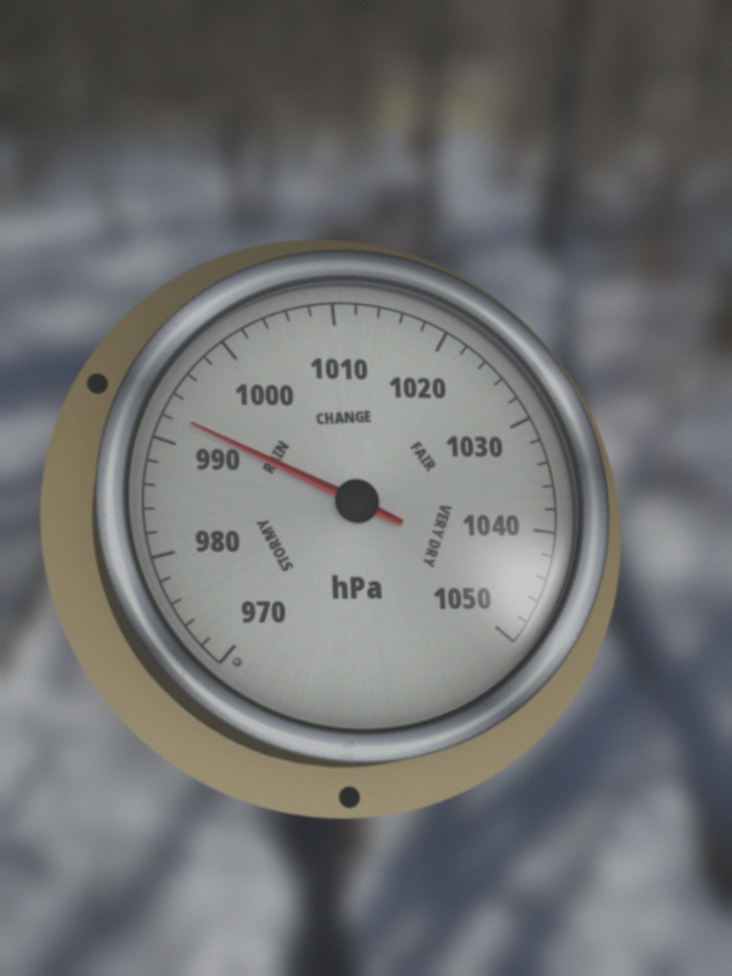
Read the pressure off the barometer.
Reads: 992 hPa
